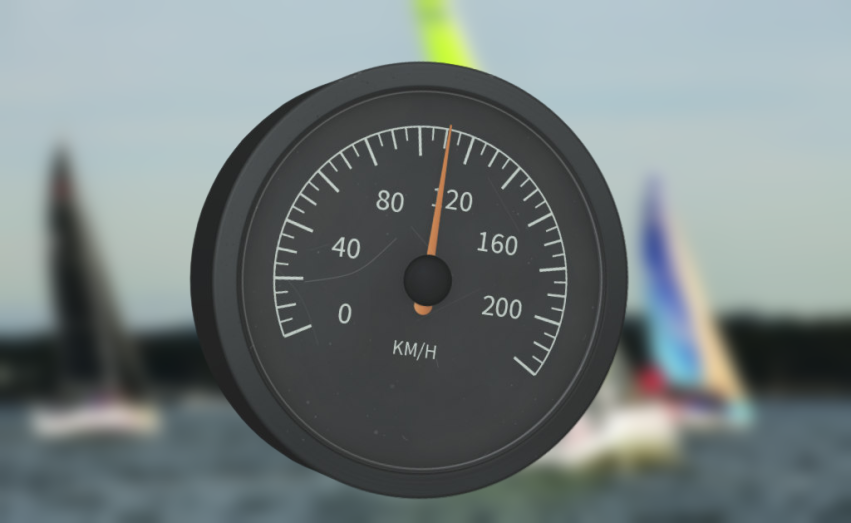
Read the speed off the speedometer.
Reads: 110 km/h
